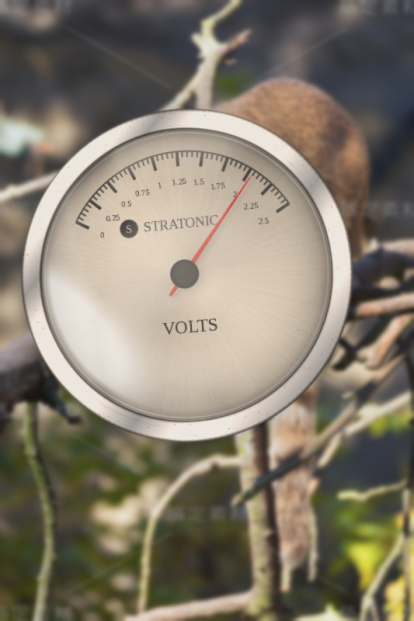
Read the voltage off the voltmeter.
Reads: 2.05 V
